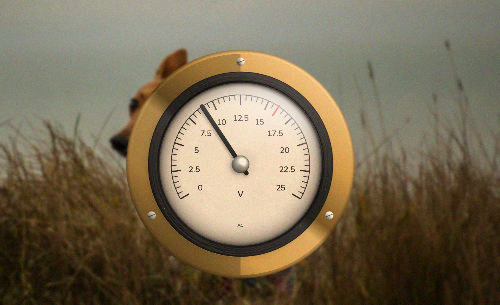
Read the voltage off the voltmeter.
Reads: 9 V
